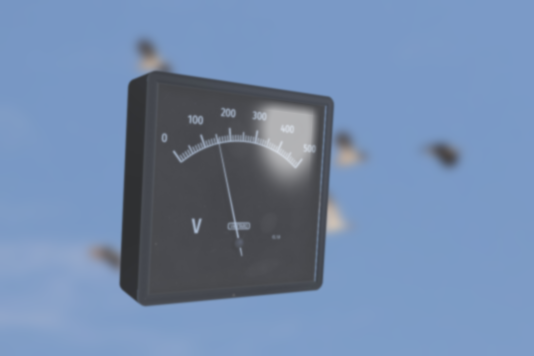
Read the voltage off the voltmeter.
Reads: 150 V
